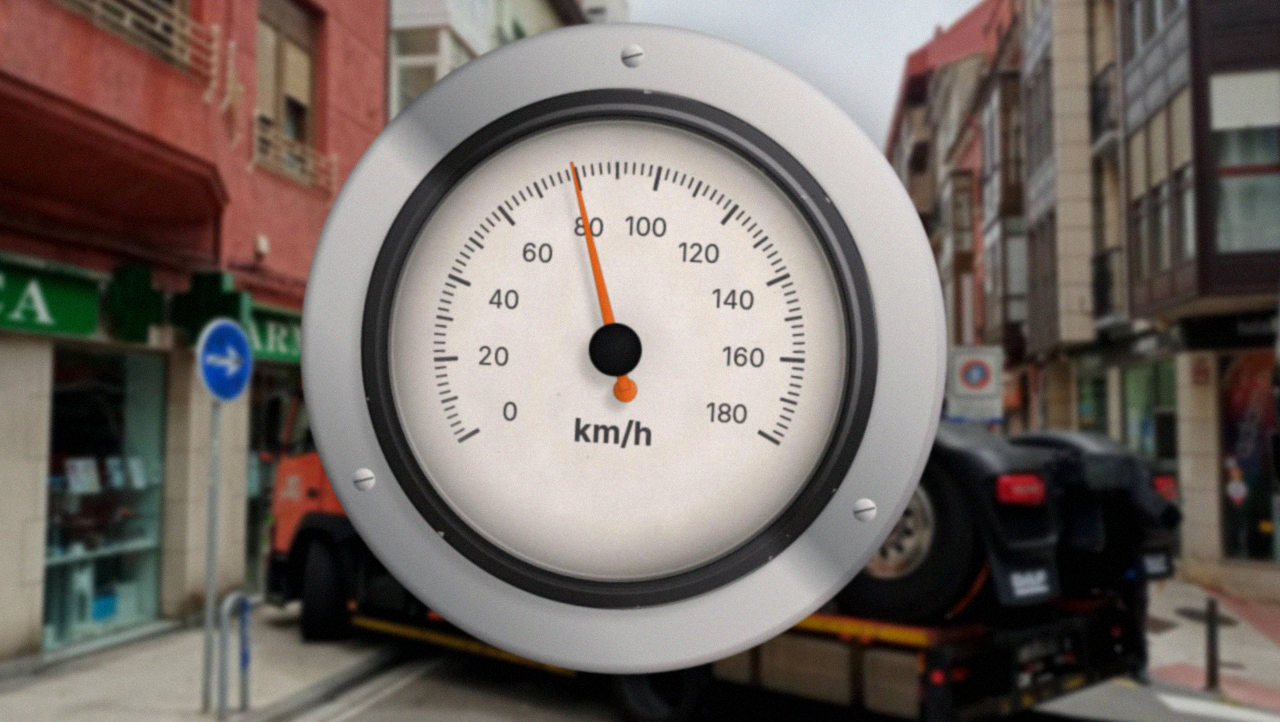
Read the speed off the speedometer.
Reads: 80 km/h
